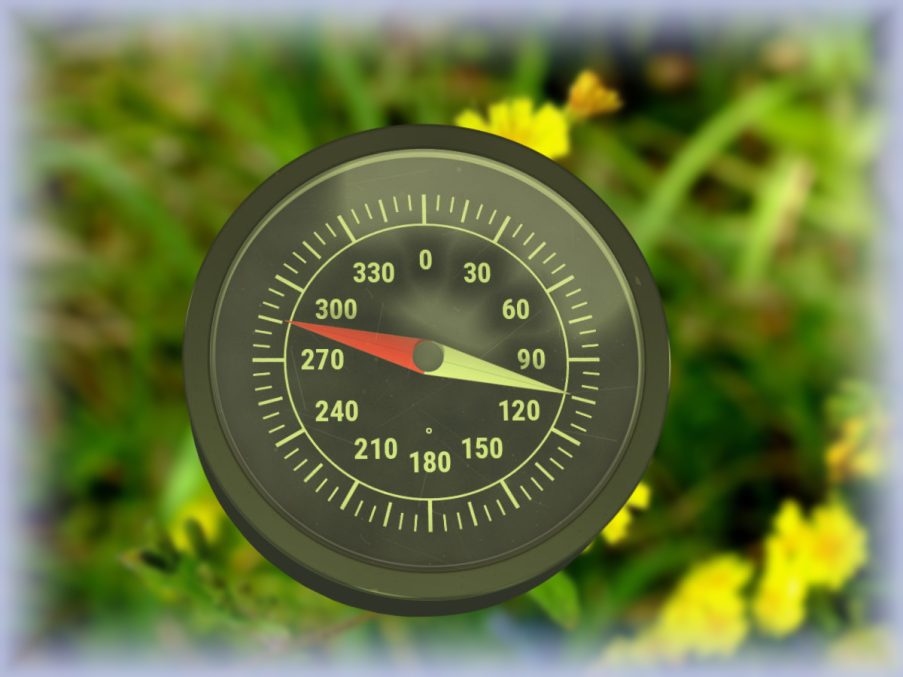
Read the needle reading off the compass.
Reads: 285 °
